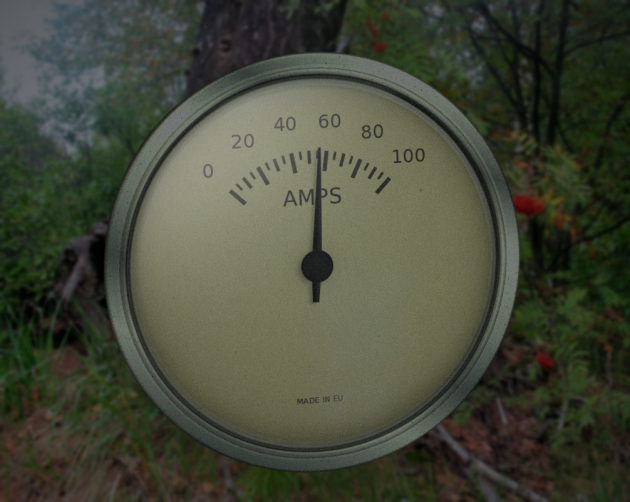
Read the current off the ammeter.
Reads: 55 A
